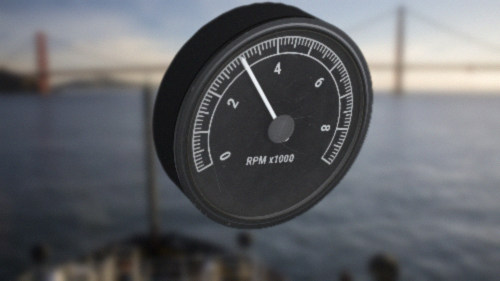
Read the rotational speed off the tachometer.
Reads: 3000 rpm
